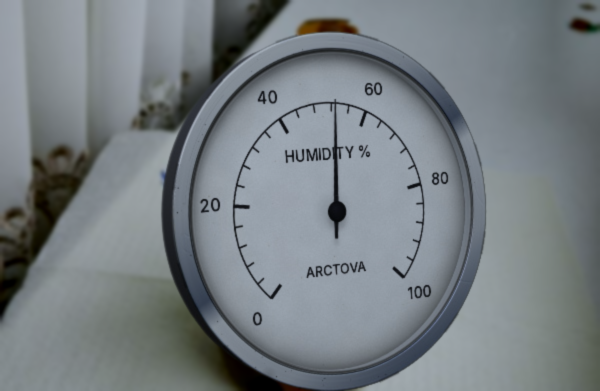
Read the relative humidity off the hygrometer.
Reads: 52 %
